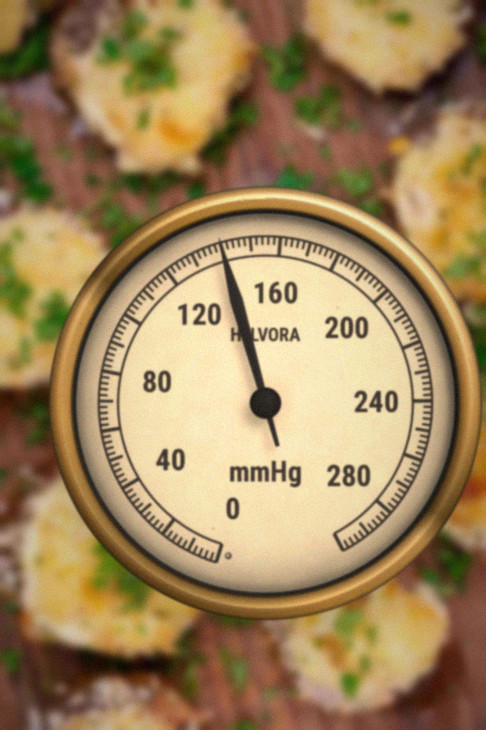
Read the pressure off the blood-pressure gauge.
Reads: 140 mmHg
